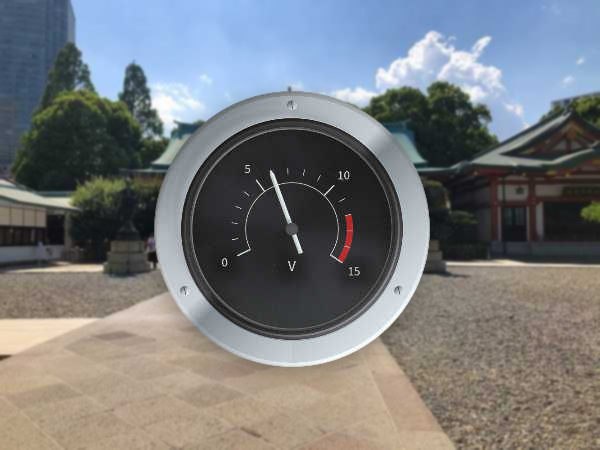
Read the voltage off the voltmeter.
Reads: 6 V
